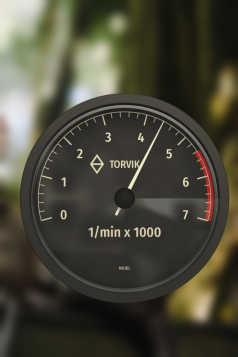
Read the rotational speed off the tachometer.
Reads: 4400 rpm
